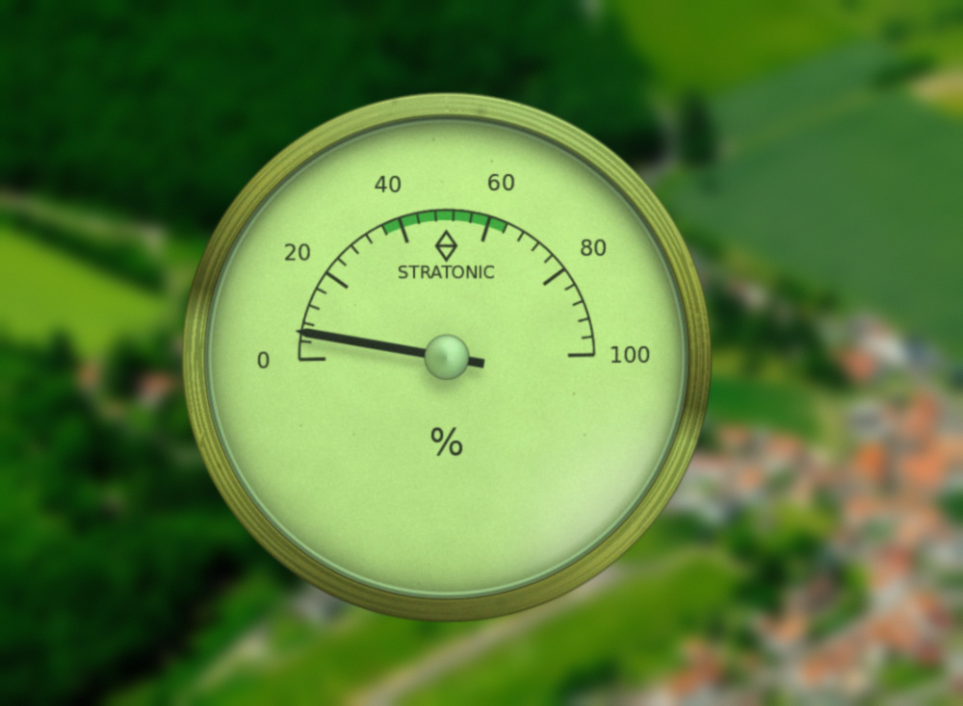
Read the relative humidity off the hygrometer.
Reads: 6 %
